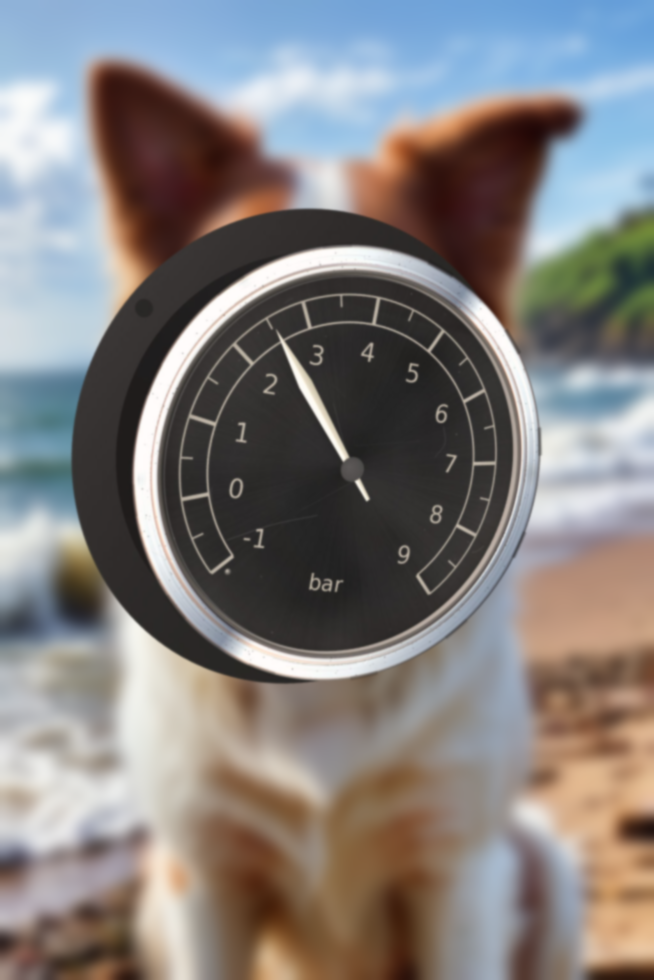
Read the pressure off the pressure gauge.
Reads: 2.5 bar
